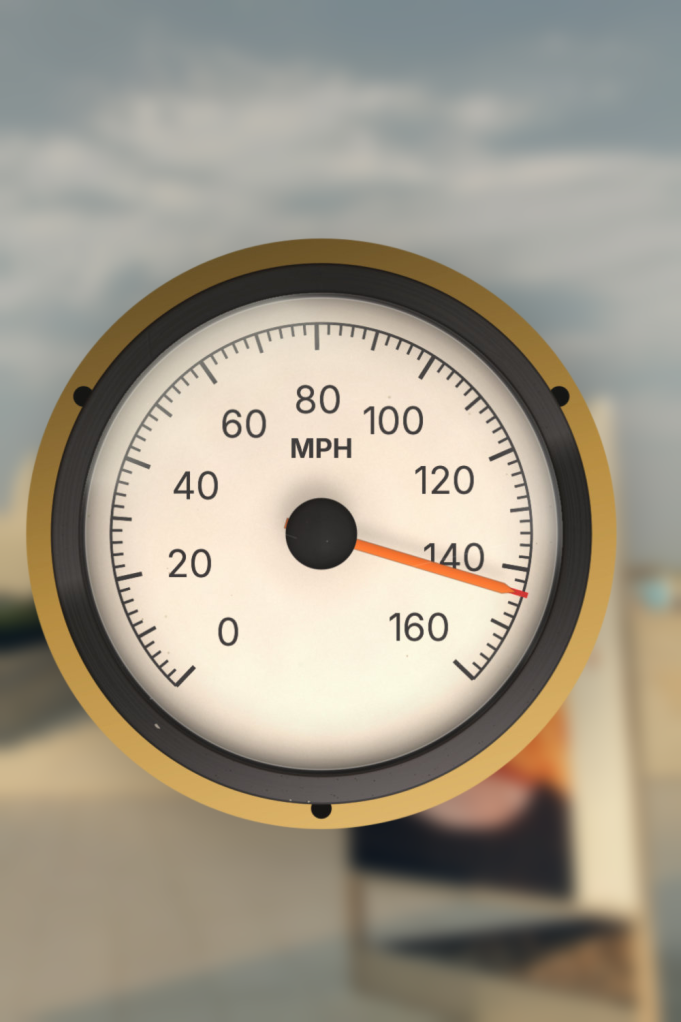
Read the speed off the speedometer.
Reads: 144 mph
